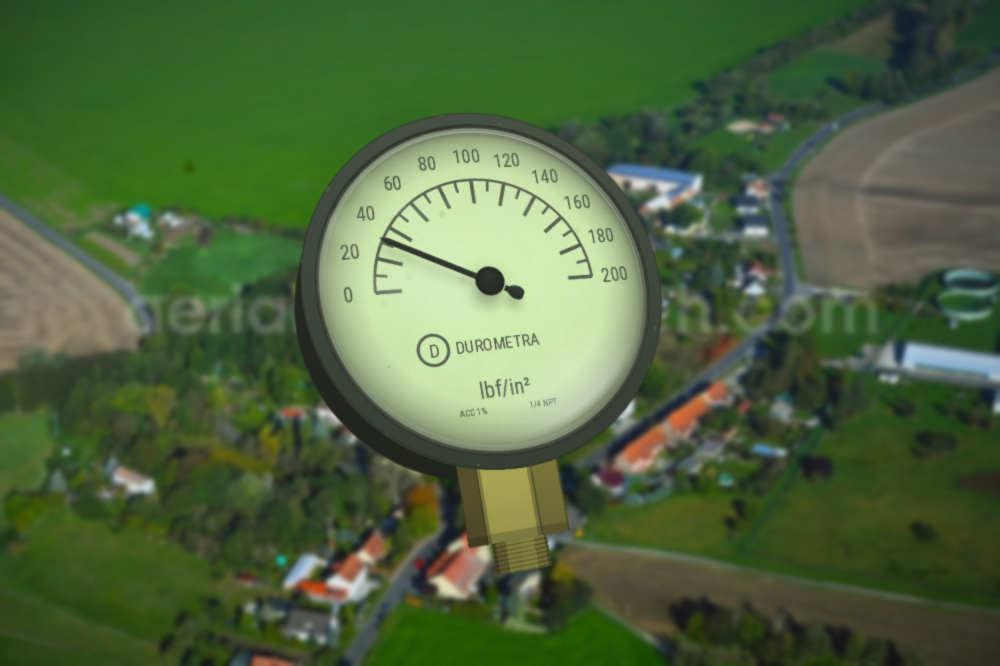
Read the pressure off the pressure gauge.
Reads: 30 psi
